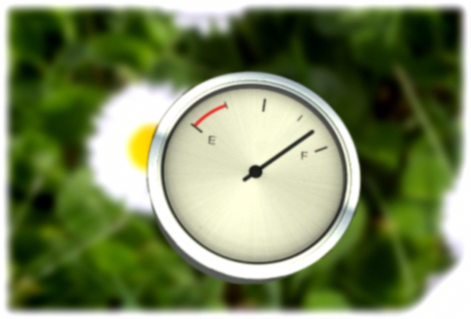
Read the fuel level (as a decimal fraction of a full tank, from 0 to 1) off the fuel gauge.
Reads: 0.875
